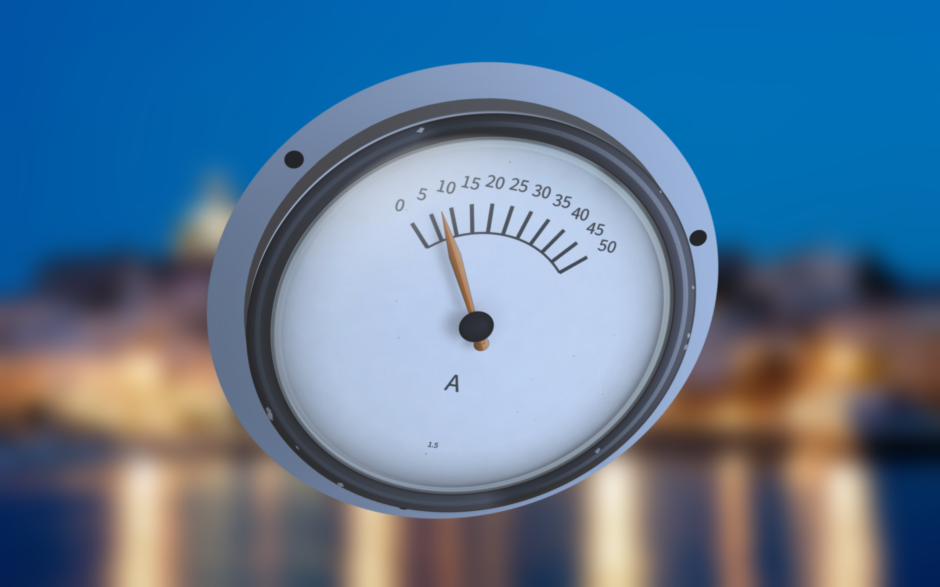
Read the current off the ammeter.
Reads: 7.5 A
